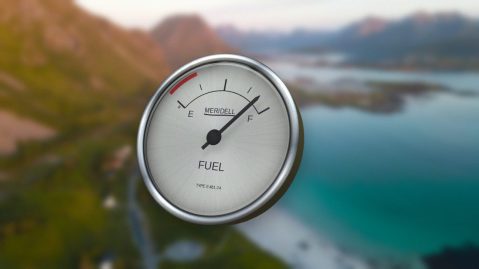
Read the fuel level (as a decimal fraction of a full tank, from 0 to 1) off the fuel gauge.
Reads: 0.875
